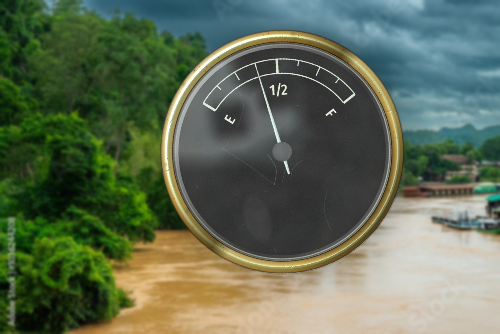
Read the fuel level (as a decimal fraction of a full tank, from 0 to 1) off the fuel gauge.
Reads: 0.375
